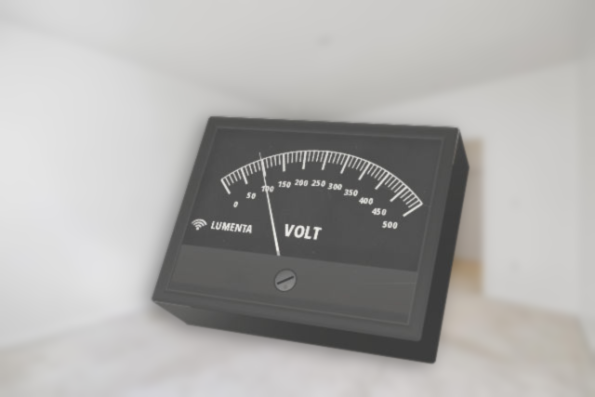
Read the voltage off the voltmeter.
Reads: 100 V
